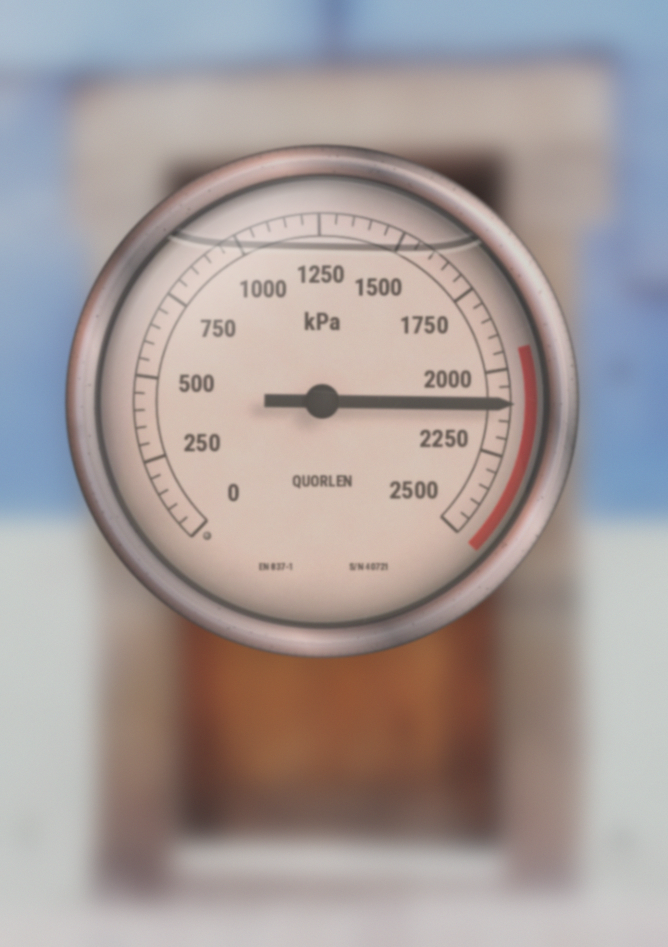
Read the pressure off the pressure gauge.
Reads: 2100 kPa
